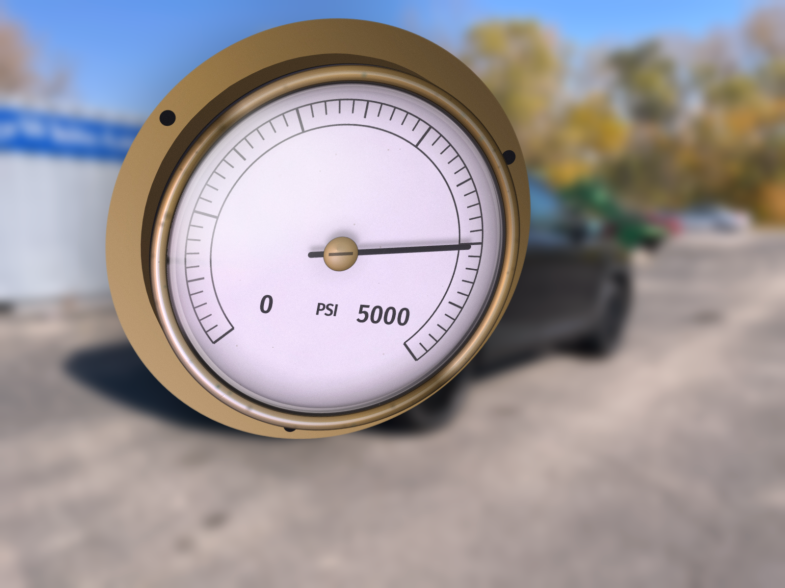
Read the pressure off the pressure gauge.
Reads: 4000 psi
